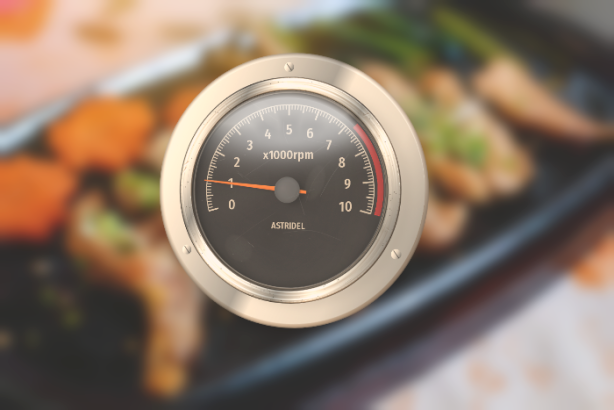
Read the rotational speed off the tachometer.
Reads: 1000 rpm
